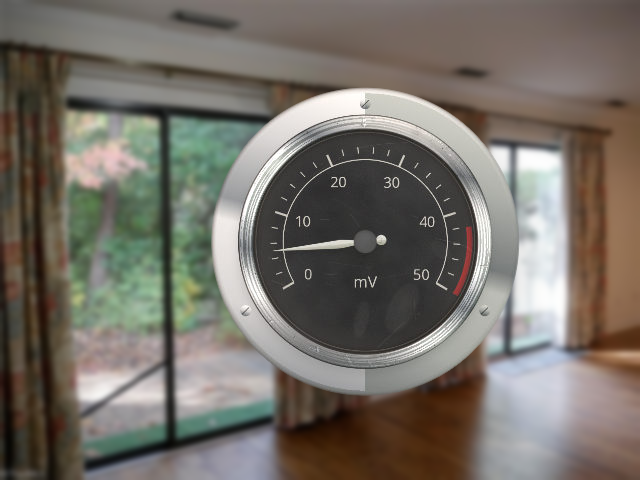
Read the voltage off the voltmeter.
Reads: 5 mV
